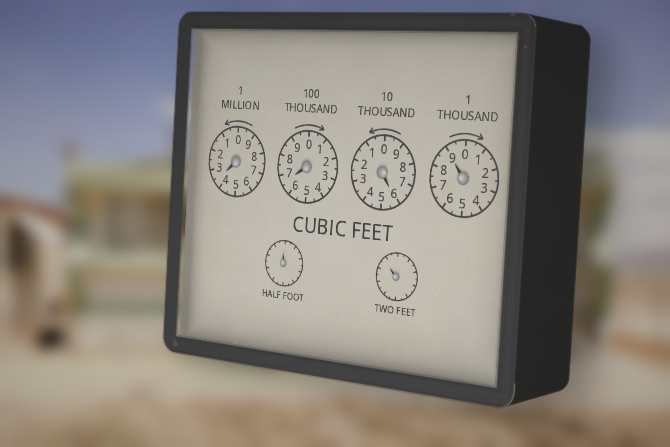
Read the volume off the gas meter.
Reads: 365900 ft³
